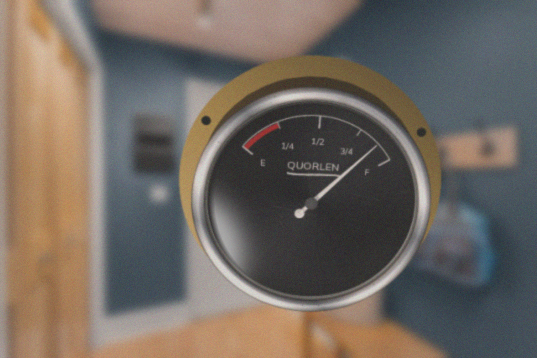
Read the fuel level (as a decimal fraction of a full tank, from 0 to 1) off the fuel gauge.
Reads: 0.875
